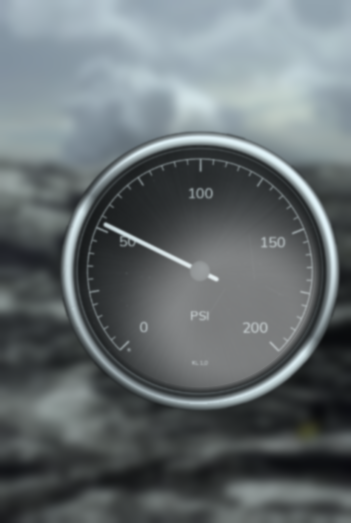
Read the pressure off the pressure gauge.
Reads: 52.5 psi
